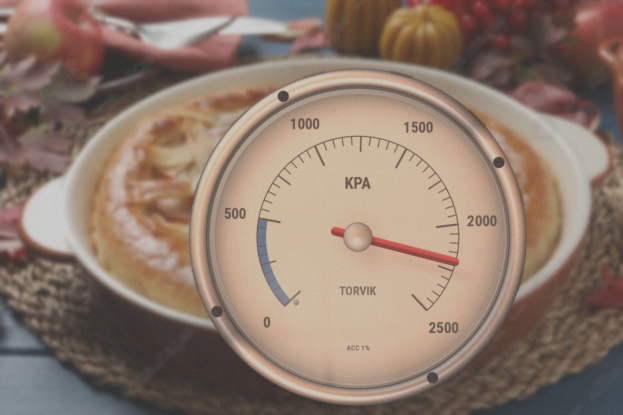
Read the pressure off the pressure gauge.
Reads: 2200 kPa
